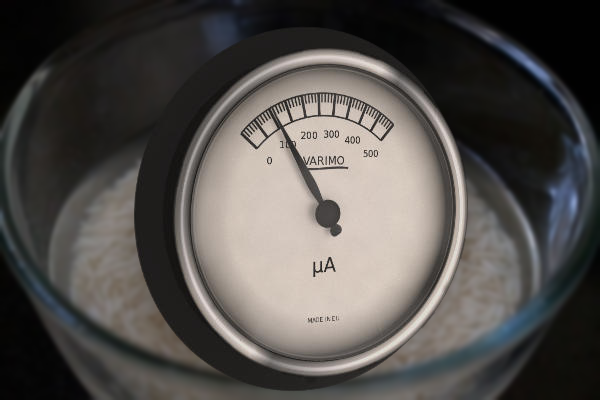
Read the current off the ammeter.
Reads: 100 µA
